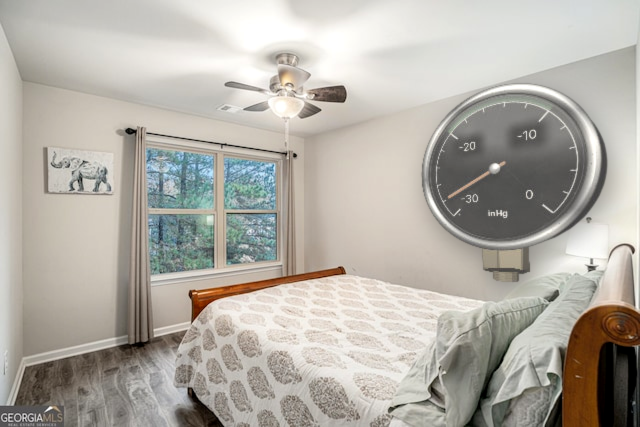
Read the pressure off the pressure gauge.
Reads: -28 inHg
